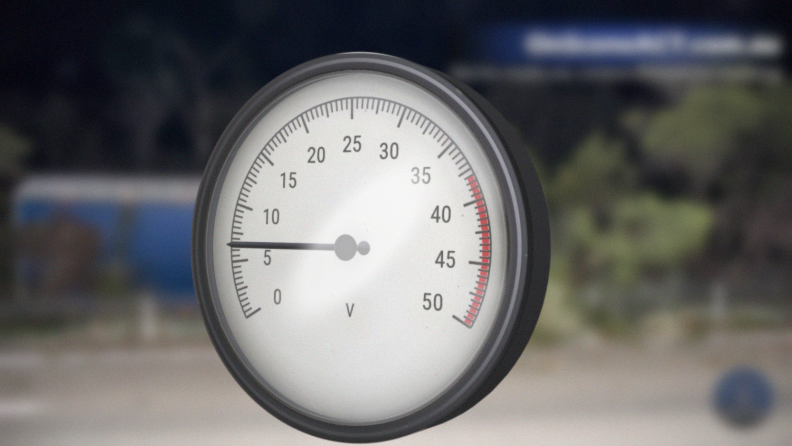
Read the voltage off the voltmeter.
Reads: 6.5 V
